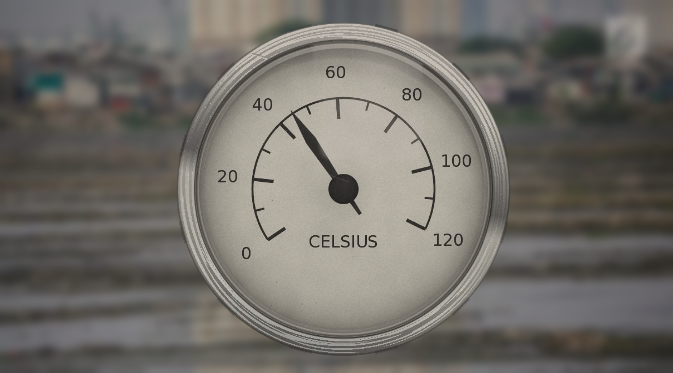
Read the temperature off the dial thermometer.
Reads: 45 °C
